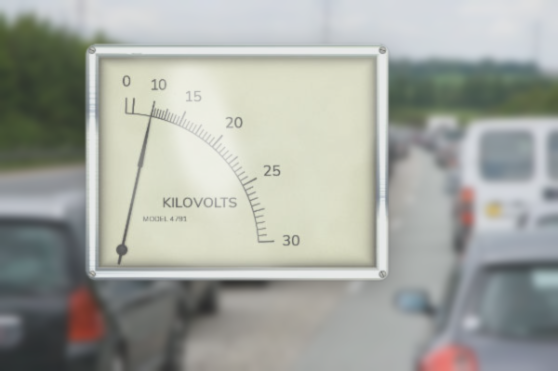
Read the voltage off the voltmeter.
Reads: 10 kV
